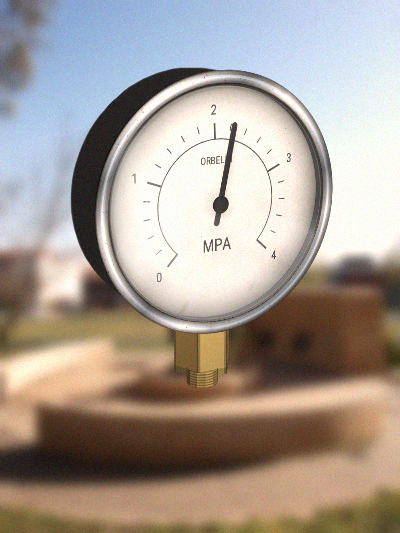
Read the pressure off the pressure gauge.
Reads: 2.2 MPa
